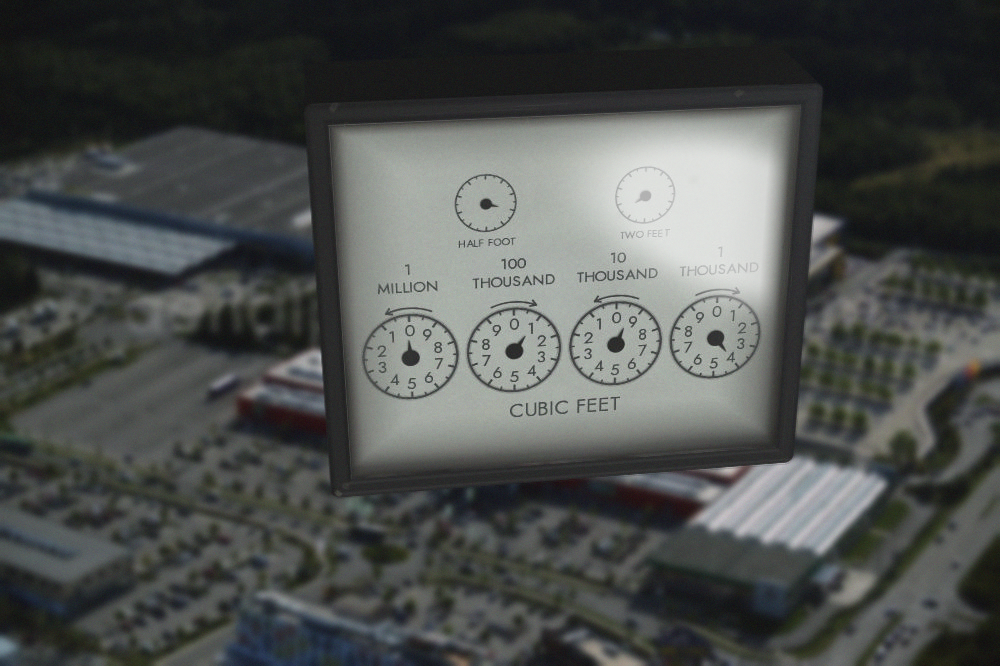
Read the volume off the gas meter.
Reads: 9400 ft³
